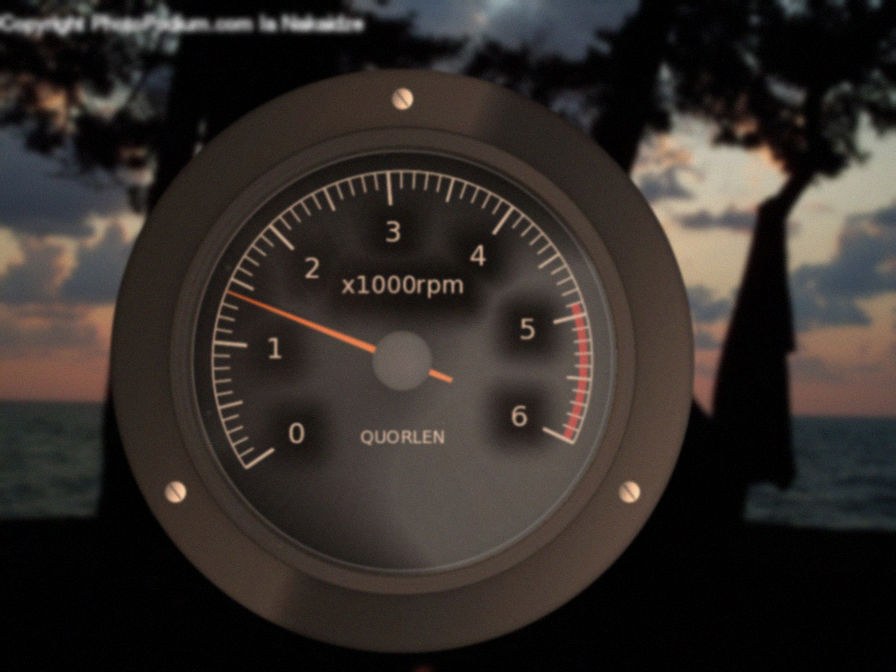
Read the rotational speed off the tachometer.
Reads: 1400 rpm
